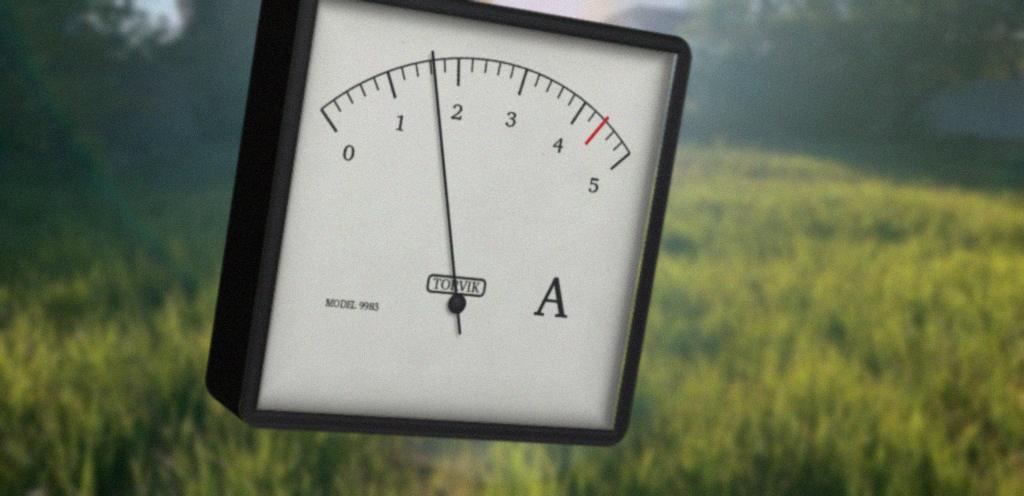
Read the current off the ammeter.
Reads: 1.6 A
